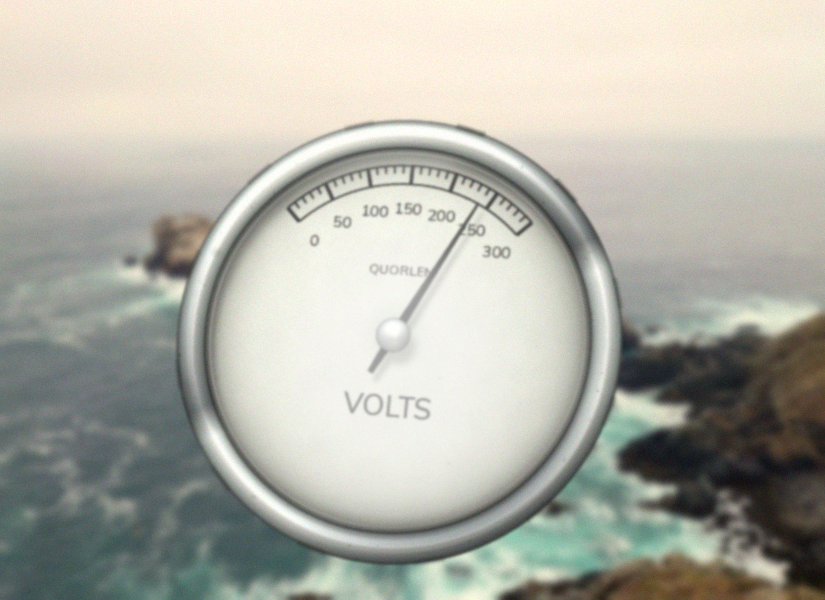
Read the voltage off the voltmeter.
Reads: 240 V
